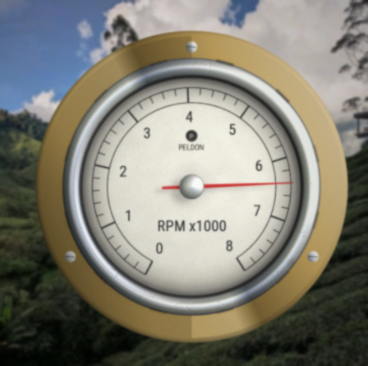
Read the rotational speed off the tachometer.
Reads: 6400 rpm
